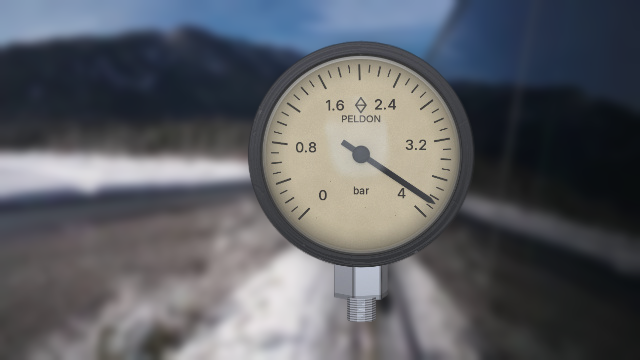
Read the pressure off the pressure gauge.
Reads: 3.85 bar
